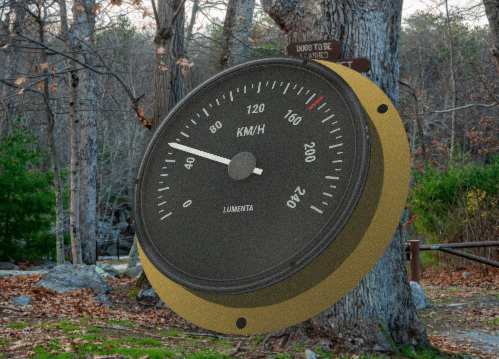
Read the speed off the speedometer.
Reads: 50 km/h
